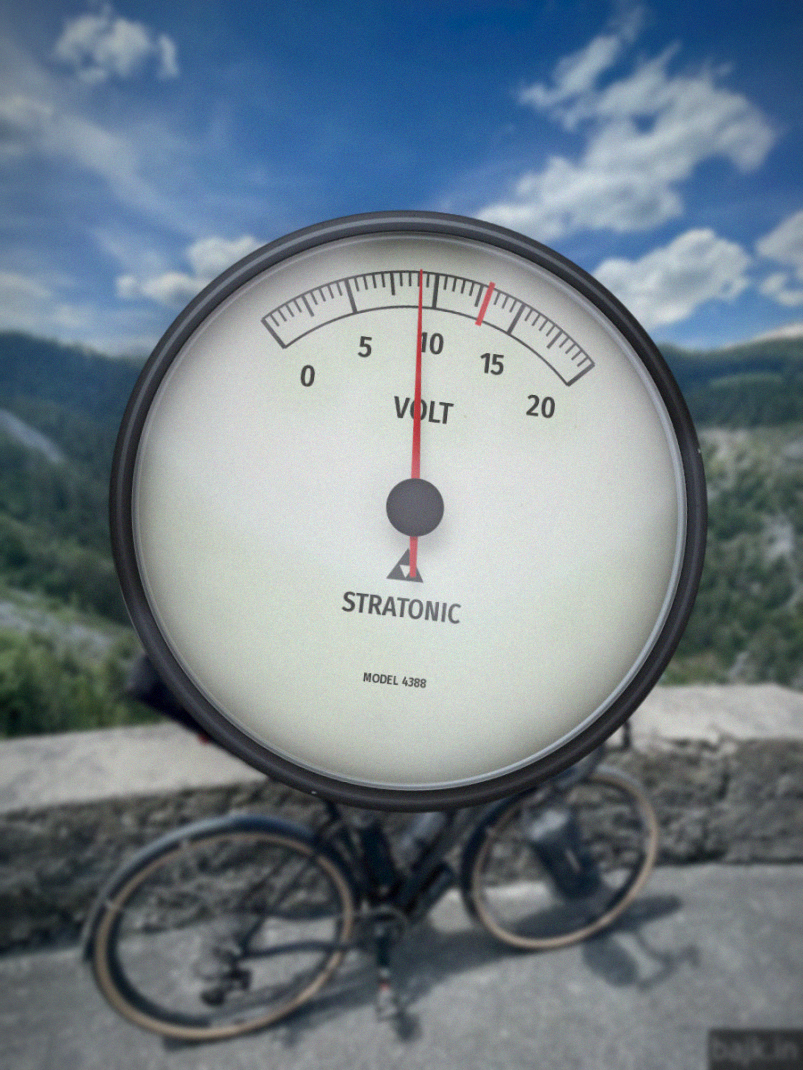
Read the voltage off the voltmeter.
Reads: 9 V
